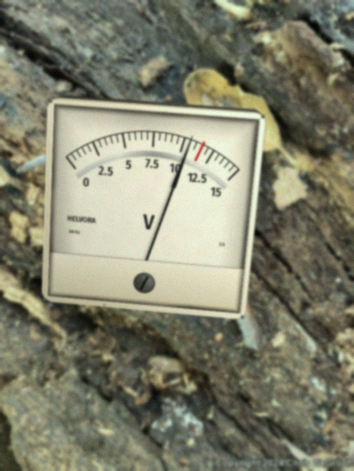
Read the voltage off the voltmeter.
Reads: 10.5 V
